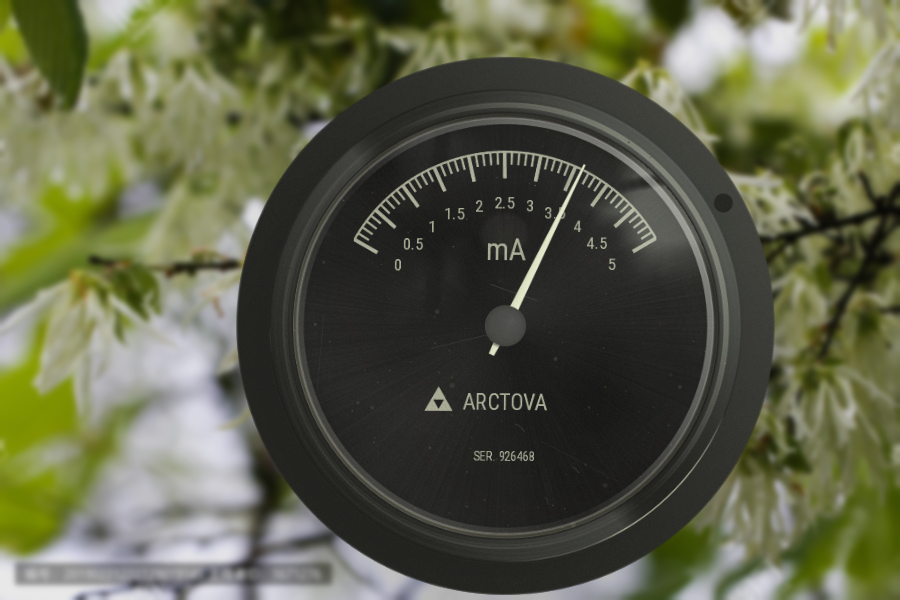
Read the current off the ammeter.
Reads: 3.6 mA
